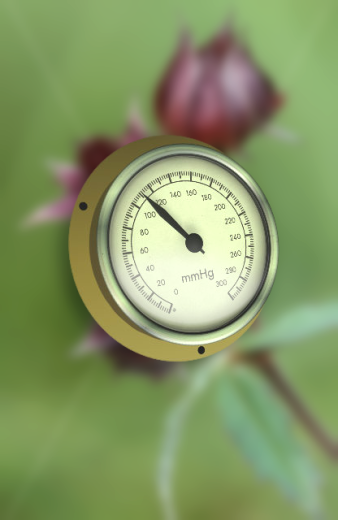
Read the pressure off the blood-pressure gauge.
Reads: 110 mmHg
